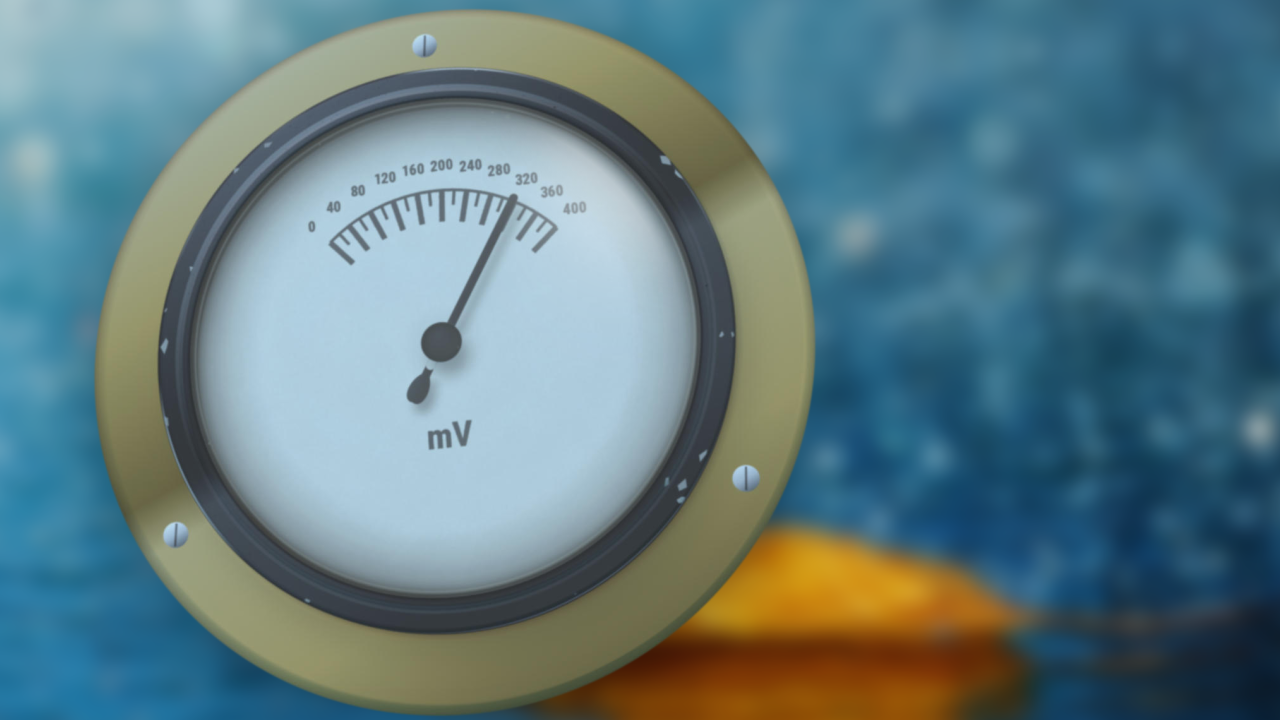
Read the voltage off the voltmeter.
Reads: 320 mV
